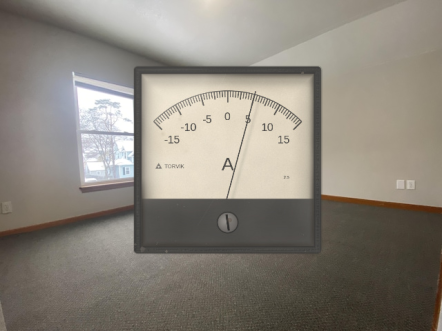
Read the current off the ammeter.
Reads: 5 A
